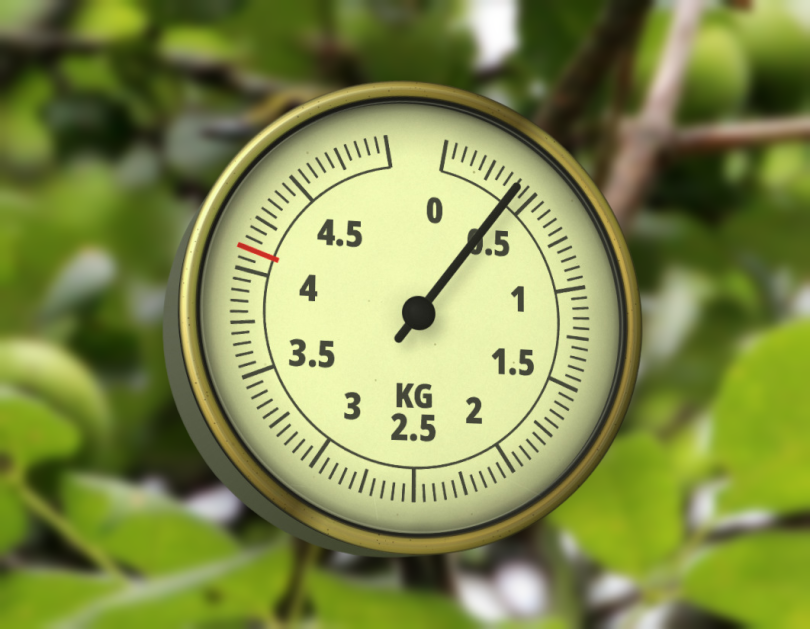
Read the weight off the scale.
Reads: 0.4 kg
